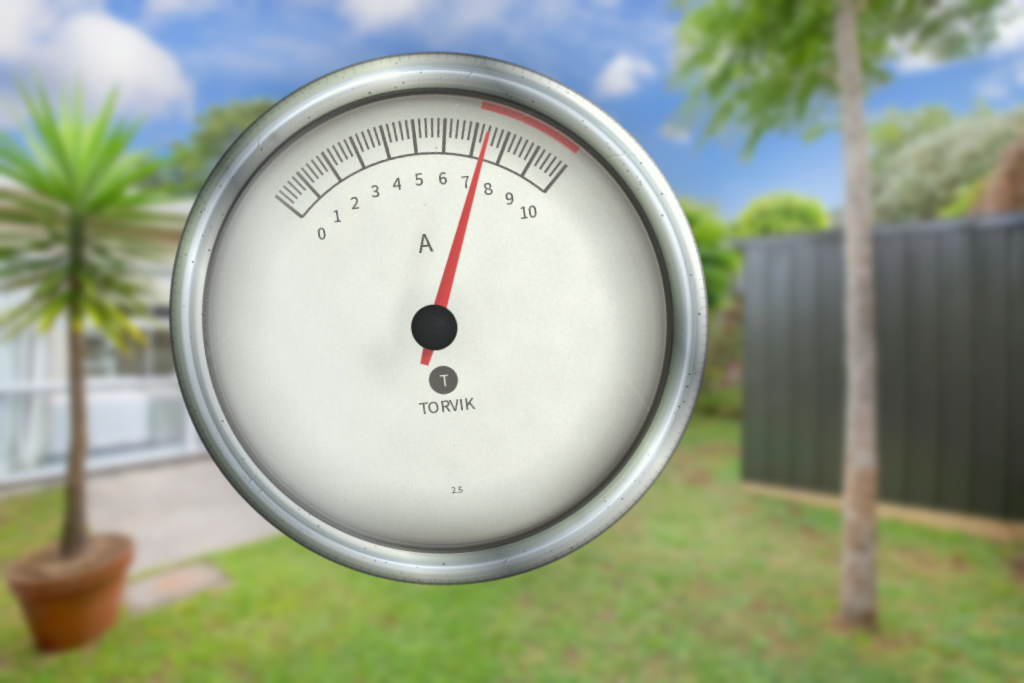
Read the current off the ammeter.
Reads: 7.4 A
